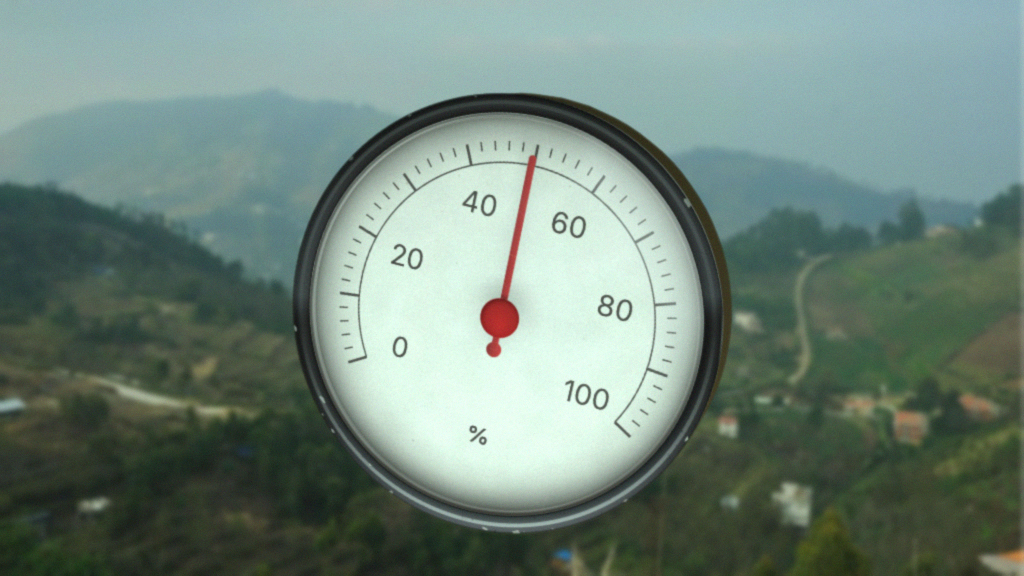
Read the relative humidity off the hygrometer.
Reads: 50 %
